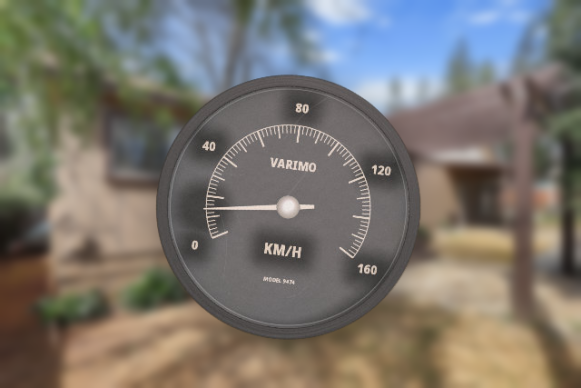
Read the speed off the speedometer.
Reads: 14 km/h
